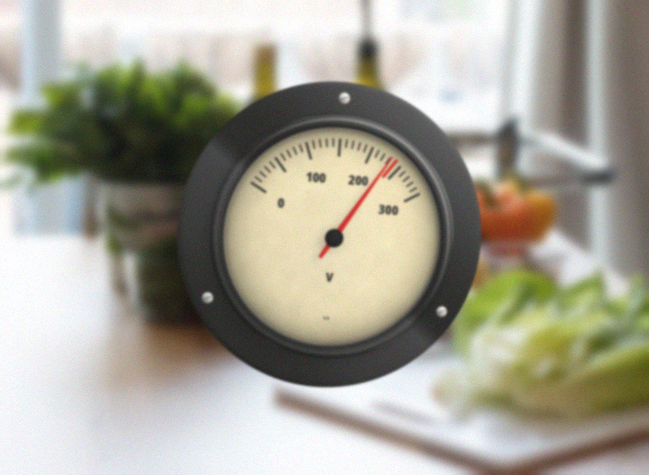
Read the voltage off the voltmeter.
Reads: 230 V
